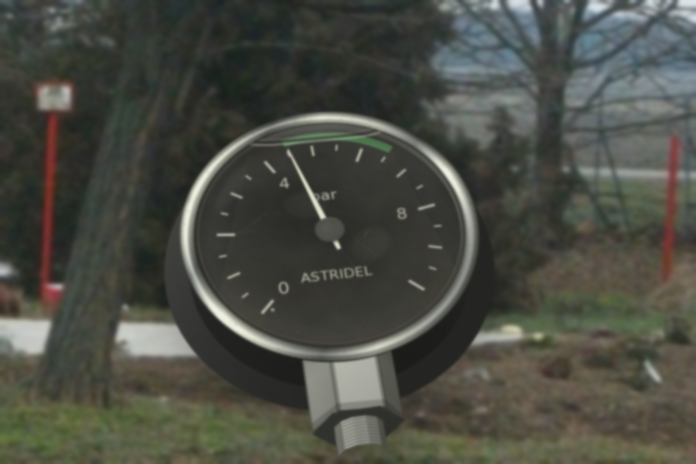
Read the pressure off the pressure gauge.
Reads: 4.5 bar
